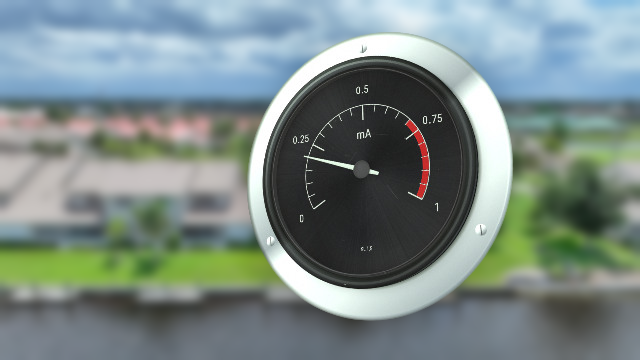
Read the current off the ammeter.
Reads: 0.2 mA
